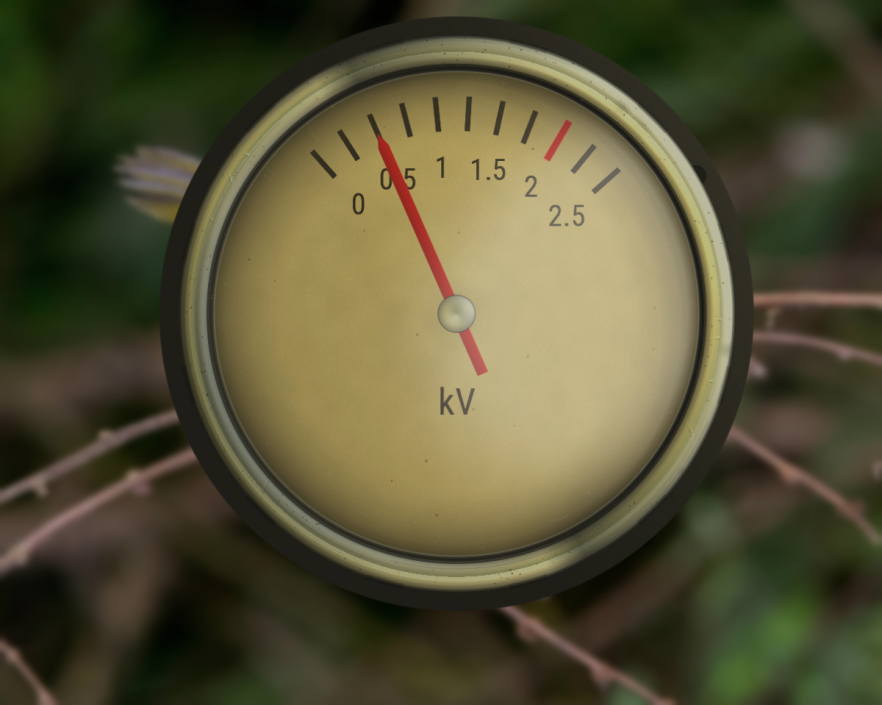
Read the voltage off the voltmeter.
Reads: 0.5 kV
